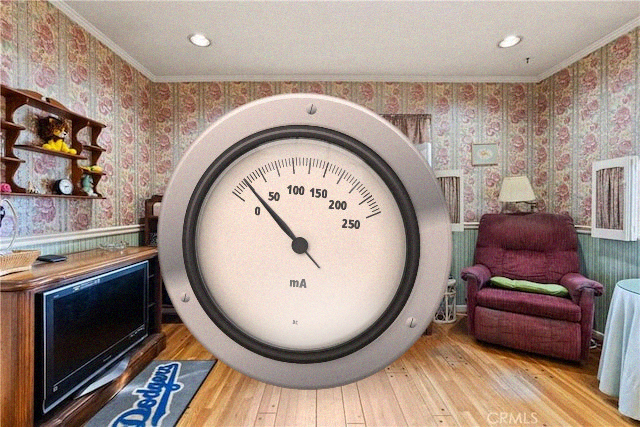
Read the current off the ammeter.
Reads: 25 mA
